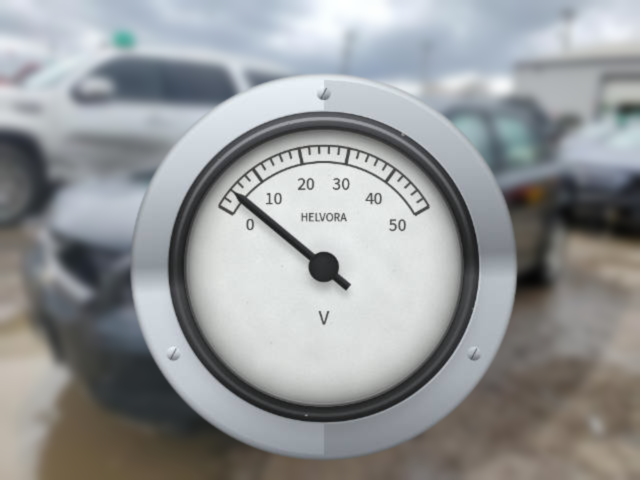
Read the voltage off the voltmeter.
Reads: 4 V
